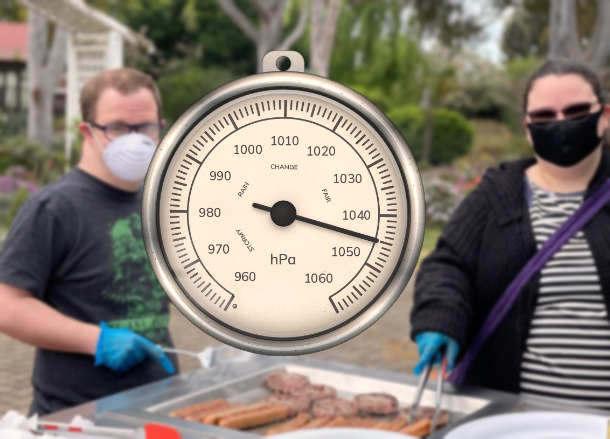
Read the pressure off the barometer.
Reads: 1045 hPa
